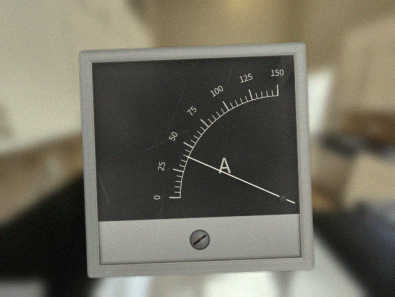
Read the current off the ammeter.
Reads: 40 A
